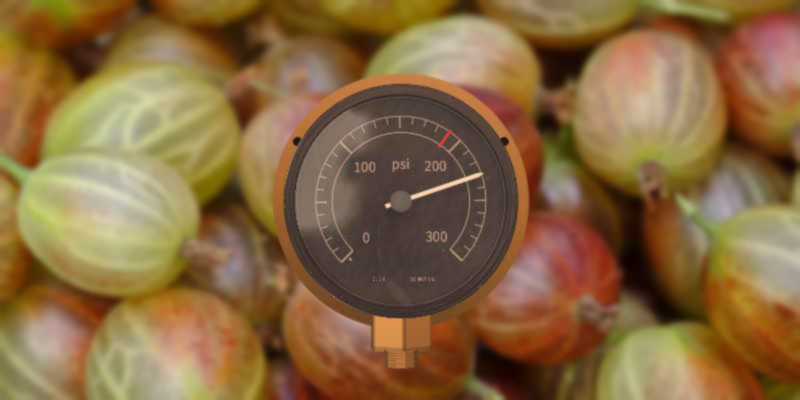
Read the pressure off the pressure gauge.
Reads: 230 psi
